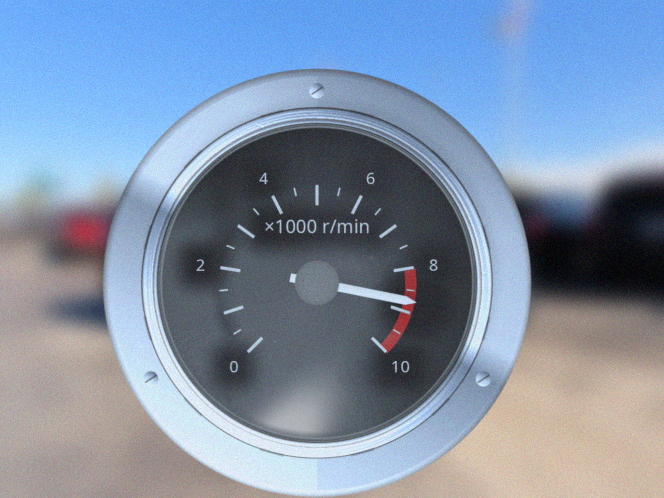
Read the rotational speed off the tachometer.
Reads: 8750 rpm
